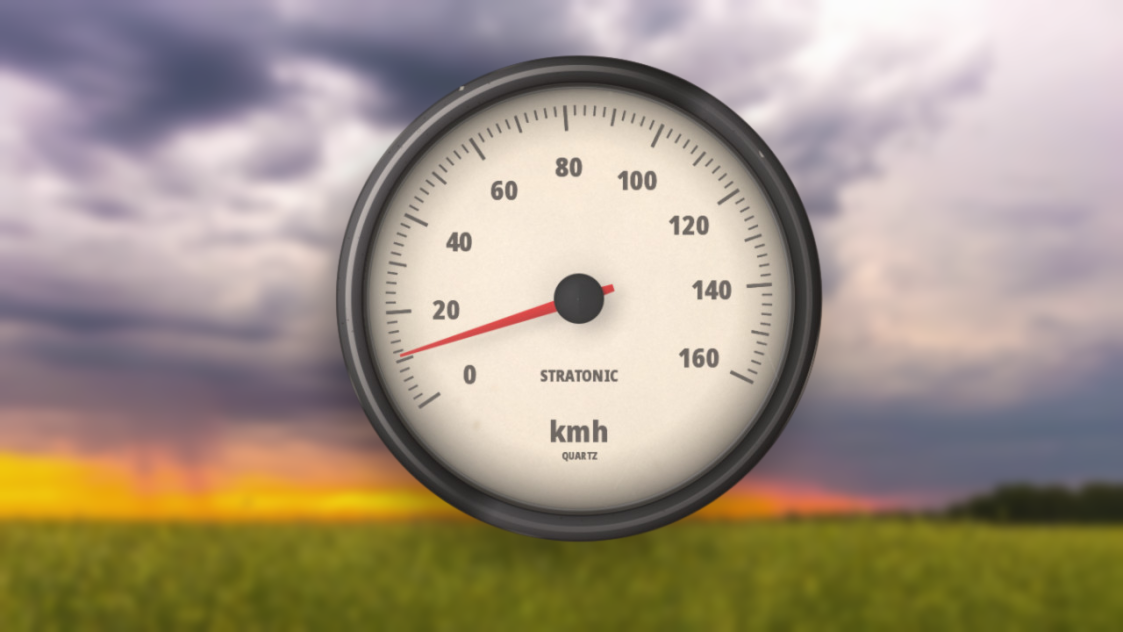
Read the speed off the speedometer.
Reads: 11 km/h
